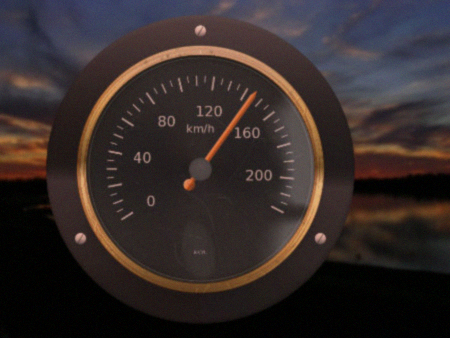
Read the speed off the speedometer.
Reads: 145 km/h
